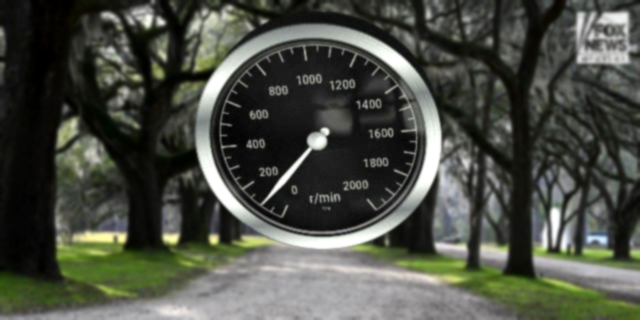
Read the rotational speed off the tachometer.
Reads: 100 rpm
